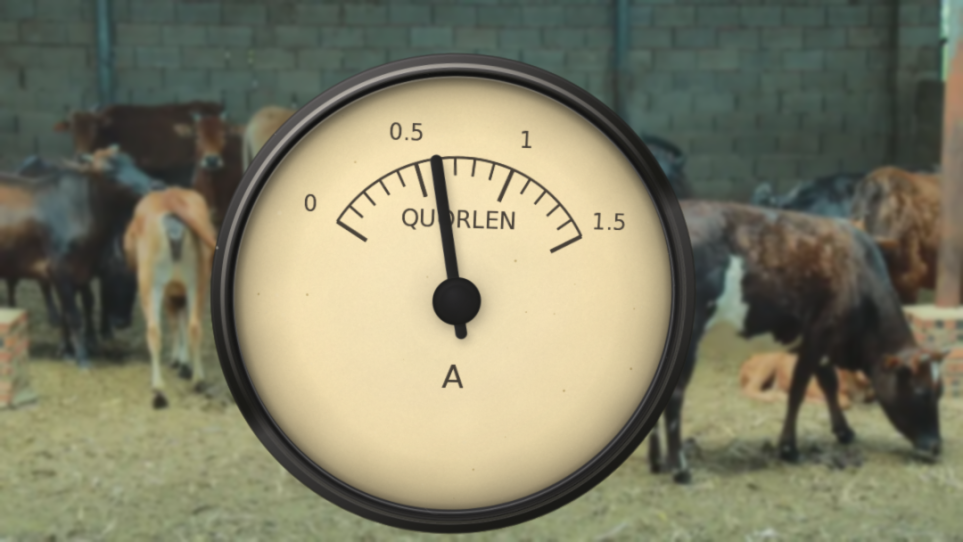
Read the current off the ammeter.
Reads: 0.6 A
